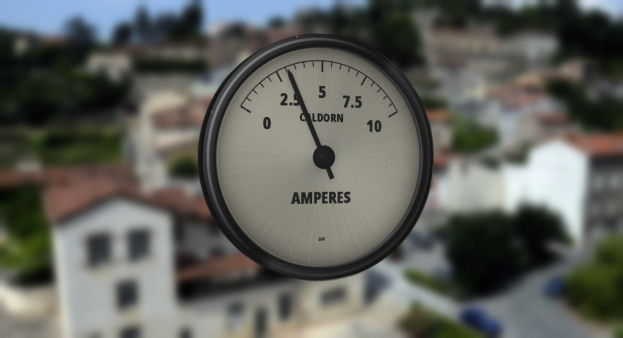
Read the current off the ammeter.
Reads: 3 A
